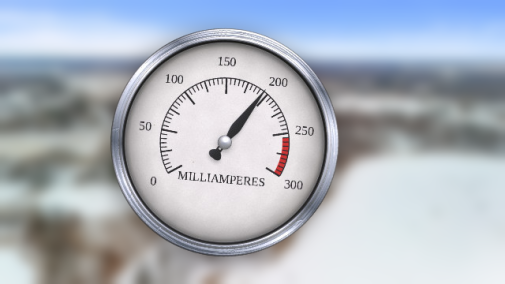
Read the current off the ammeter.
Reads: 195 mA
